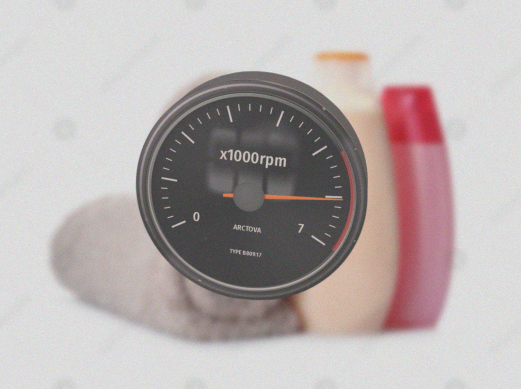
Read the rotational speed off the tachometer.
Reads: 6000 rpm
